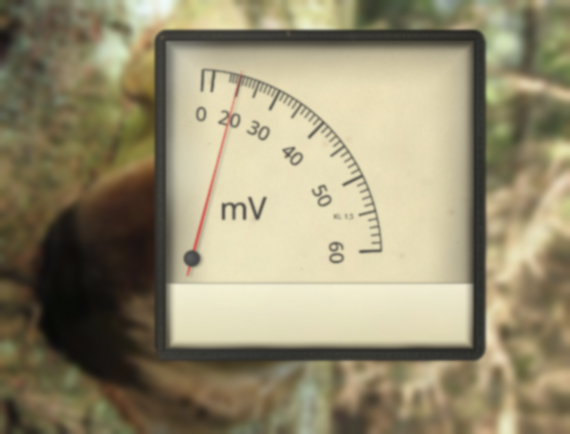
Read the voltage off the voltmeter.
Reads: 20 mV
